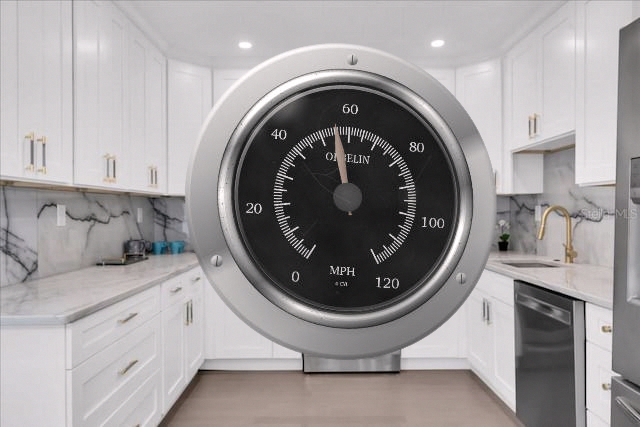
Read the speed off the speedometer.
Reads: 55 mph
